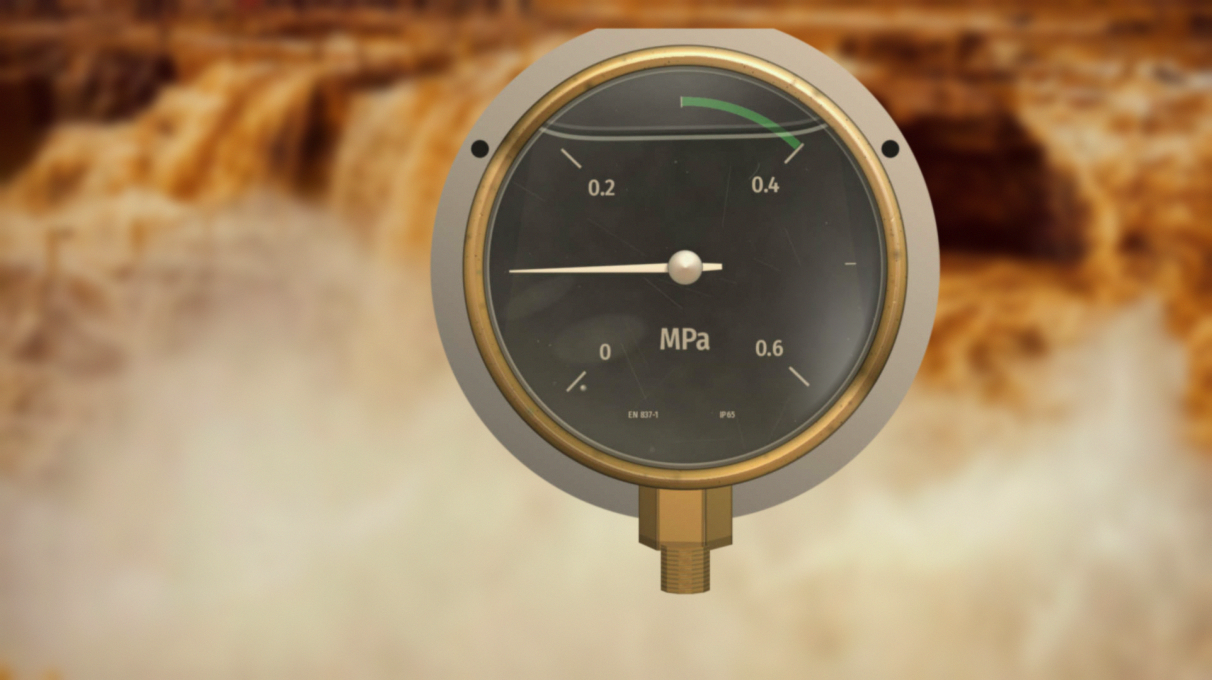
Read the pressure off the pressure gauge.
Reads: 0.1 MPa
